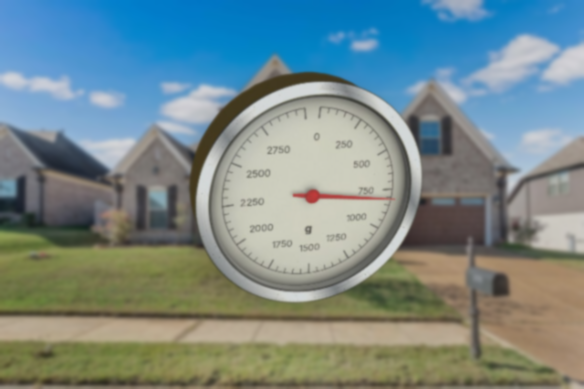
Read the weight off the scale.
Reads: 800 g
